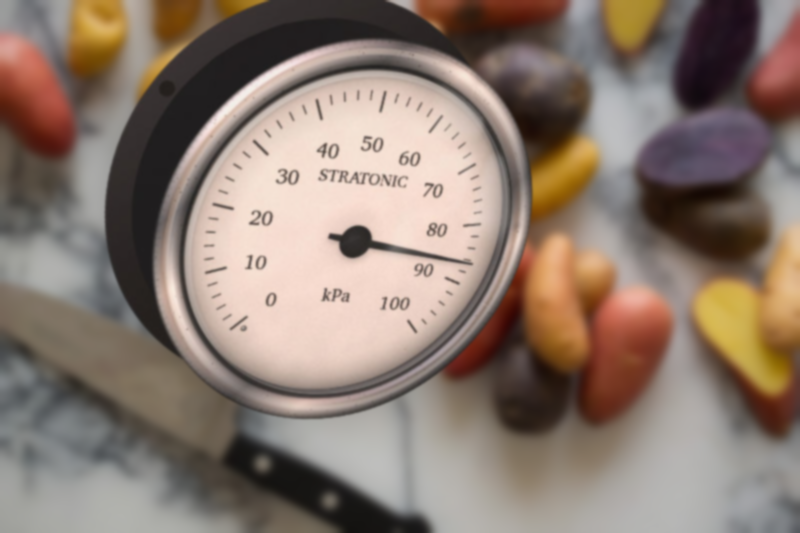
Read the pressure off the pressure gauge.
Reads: 86 kPa
